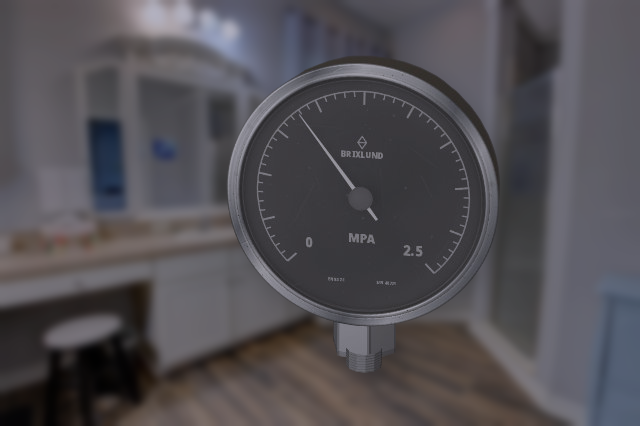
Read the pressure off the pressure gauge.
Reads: 0.9 MPa
